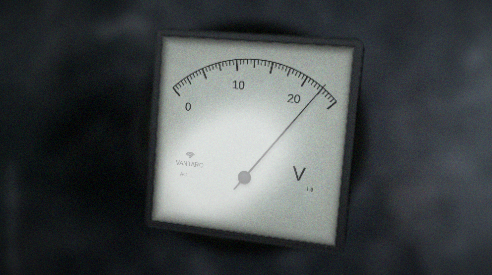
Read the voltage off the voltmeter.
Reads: 22.5 V
